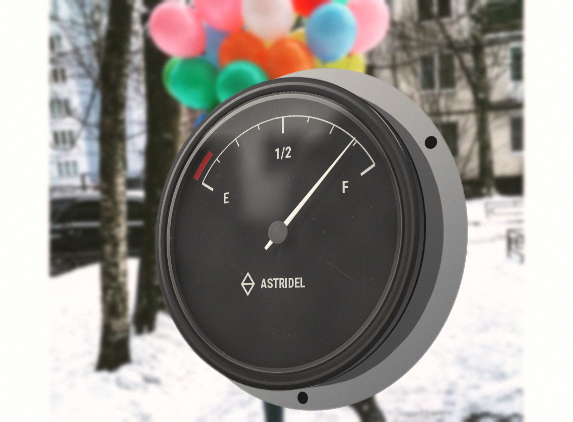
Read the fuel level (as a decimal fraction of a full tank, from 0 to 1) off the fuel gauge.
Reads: 0.875
